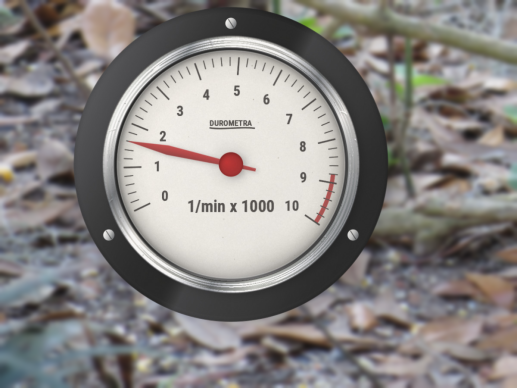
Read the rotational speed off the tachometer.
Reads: 1600 rpm
